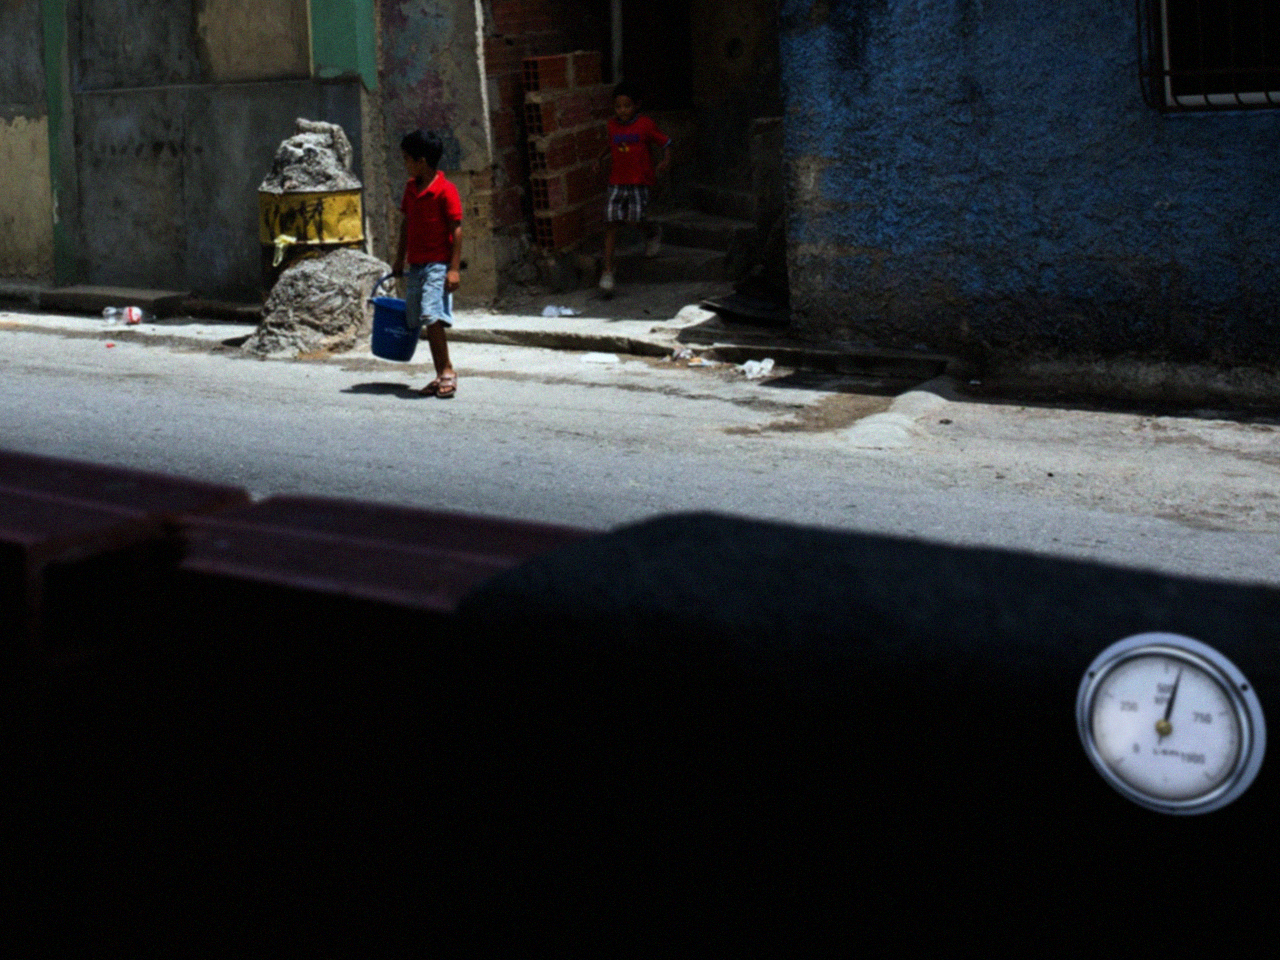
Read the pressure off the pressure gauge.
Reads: 550 kPa
